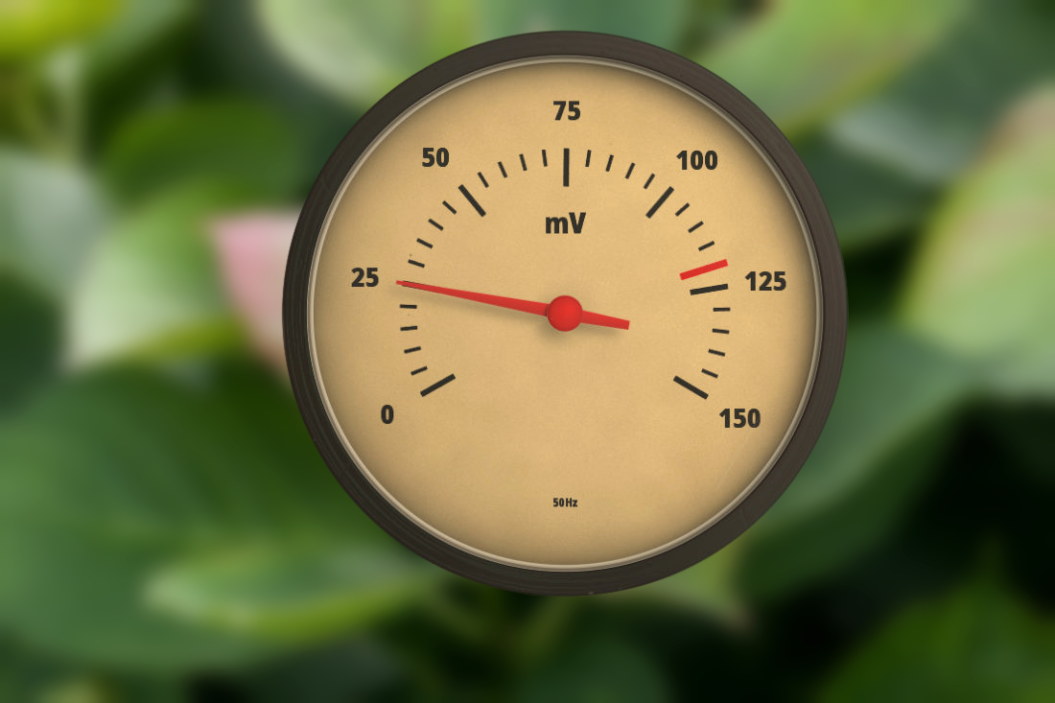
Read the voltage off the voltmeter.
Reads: 25 mV
